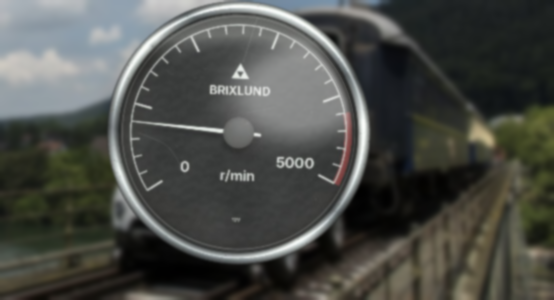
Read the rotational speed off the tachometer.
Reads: 800 rpm
